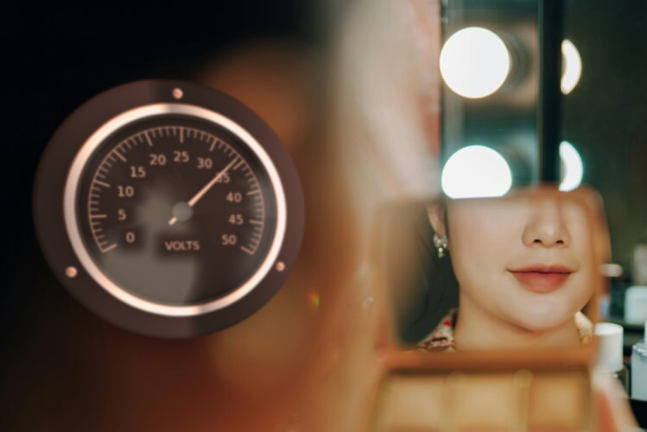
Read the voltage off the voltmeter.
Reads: 34 V
